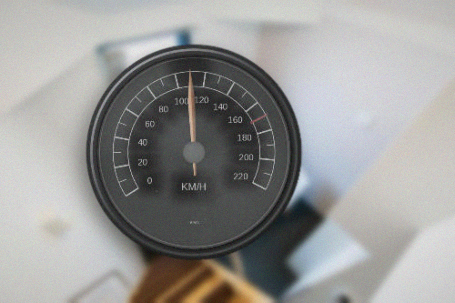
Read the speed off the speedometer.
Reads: 110 km/h
